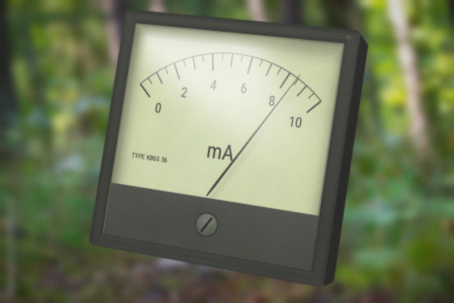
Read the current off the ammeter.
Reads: 8.5 mA
